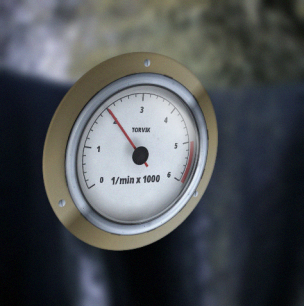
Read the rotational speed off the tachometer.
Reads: 2000 rpm
